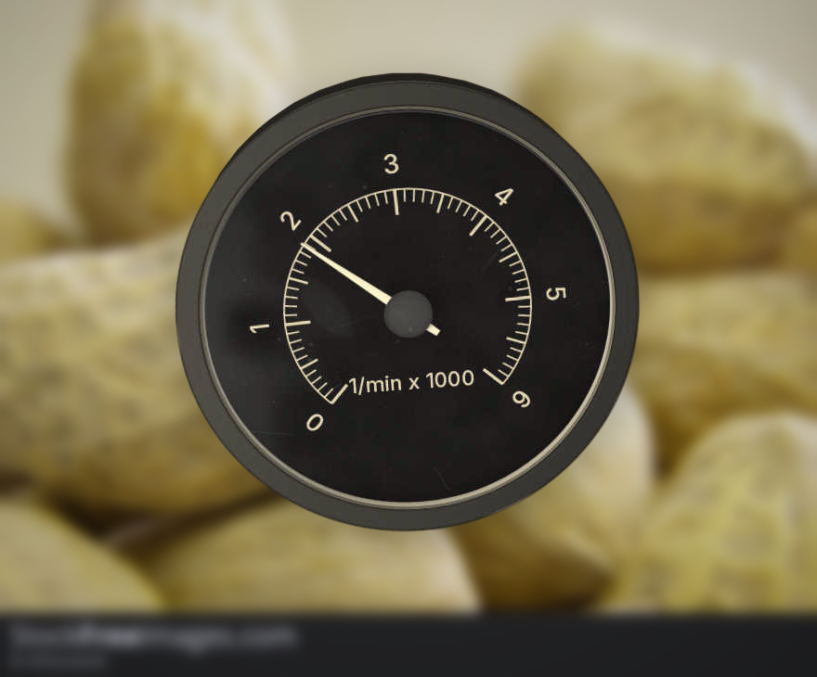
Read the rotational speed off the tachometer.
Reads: 1900 rpm
